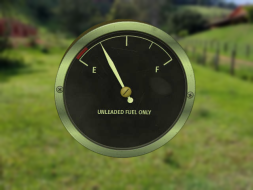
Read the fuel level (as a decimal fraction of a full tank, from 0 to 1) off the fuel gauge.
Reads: 0.25
